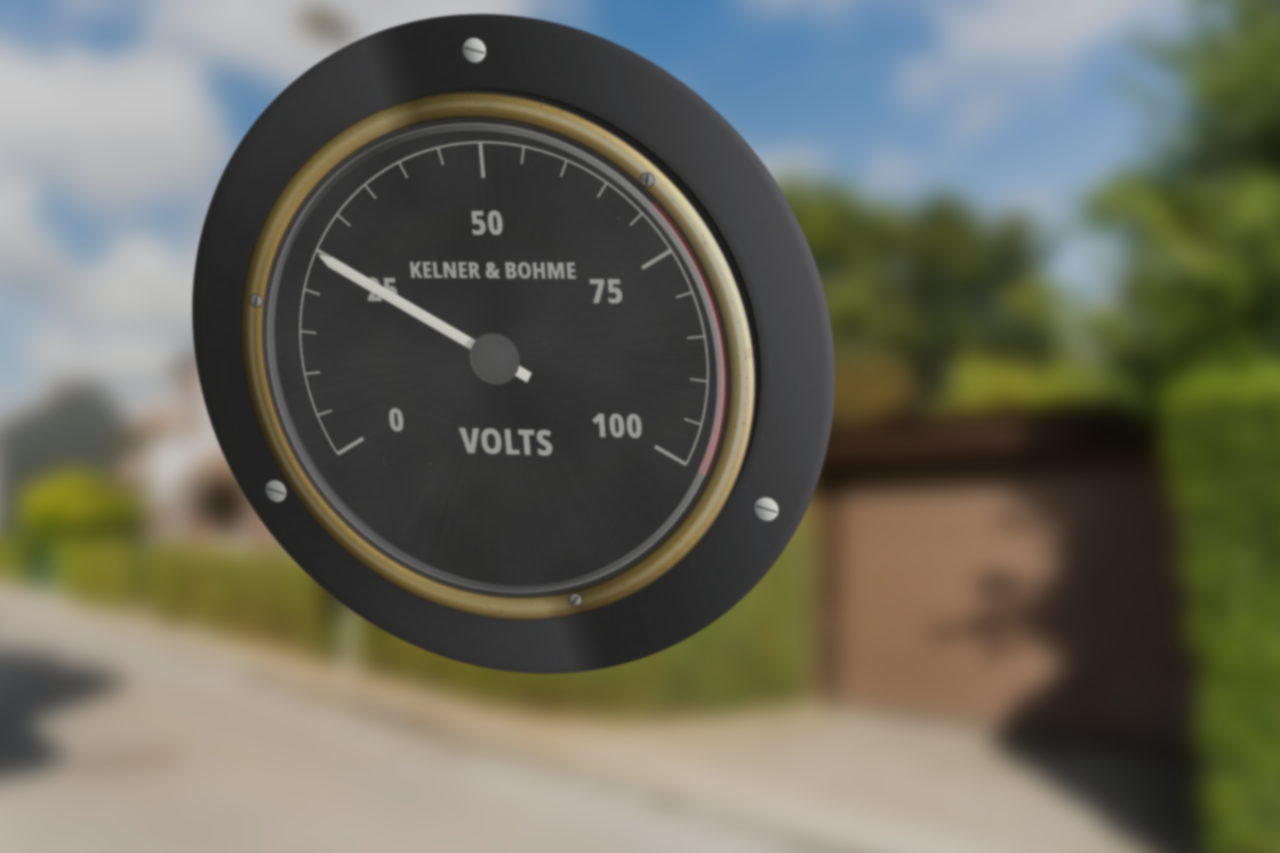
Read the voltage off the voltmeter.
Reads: 25 V
